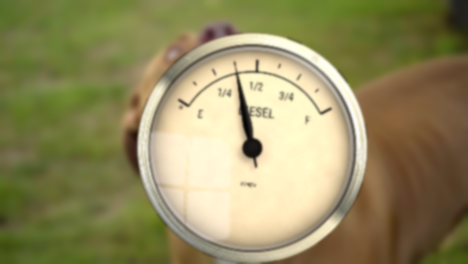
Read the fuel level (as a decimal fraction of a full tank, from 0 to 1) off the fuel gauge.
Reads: 0.375
